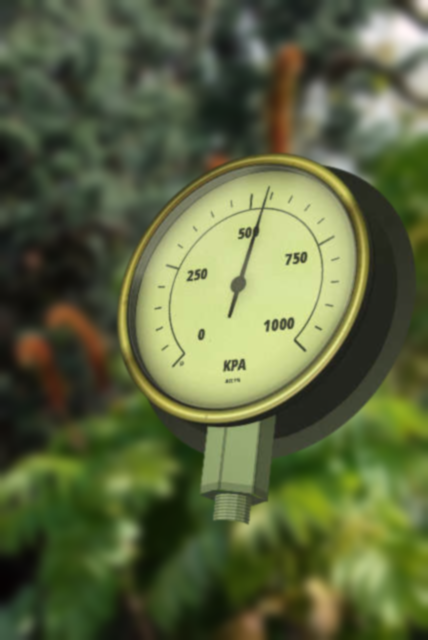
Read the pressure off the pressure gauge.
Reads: 550 kPa
